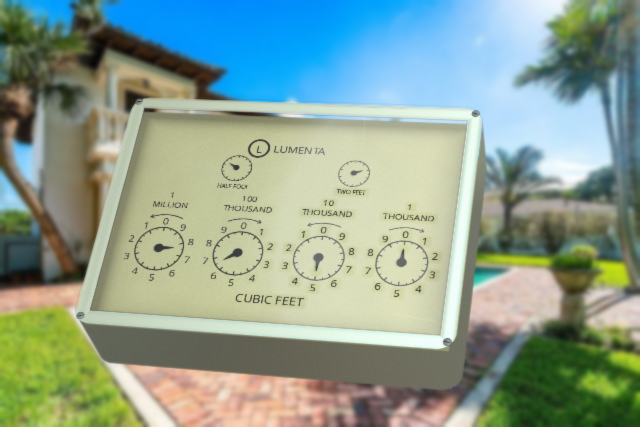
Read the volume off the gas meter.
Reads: 765000 ft³
